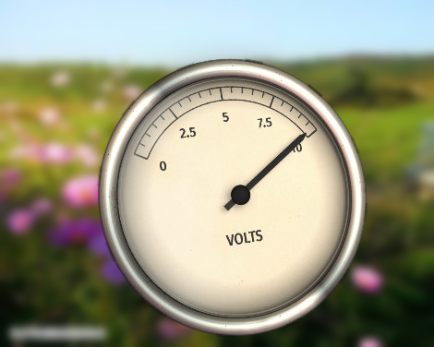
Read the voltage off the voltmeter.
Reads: 9.75 V
